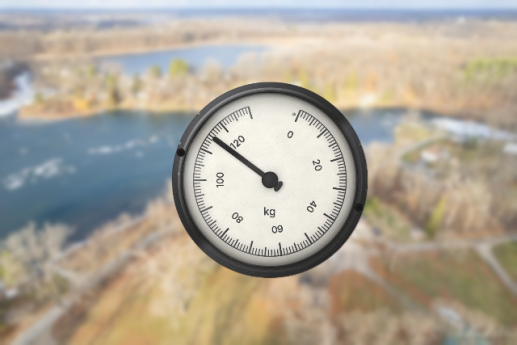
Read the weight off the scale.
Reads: 115 kg
